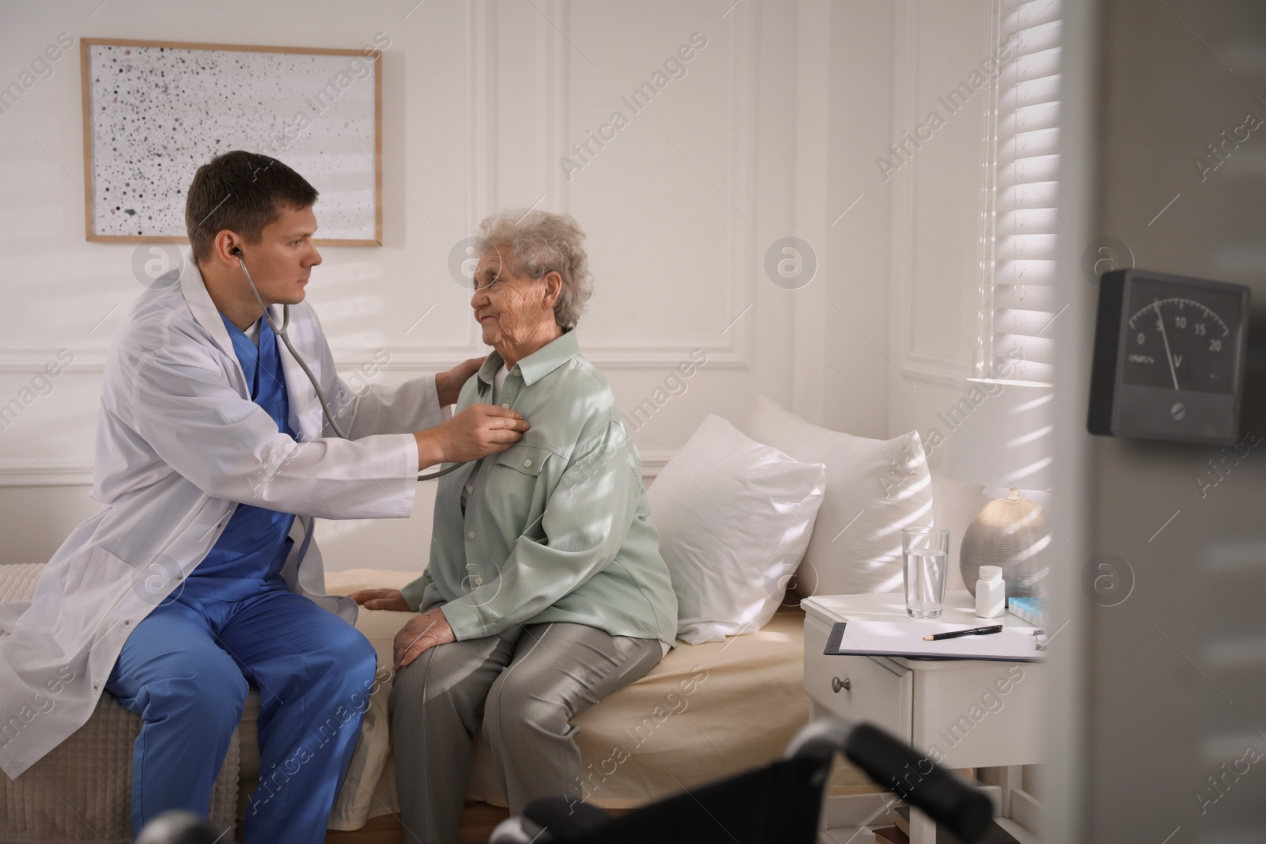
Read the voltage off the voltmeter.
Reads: 5 V
